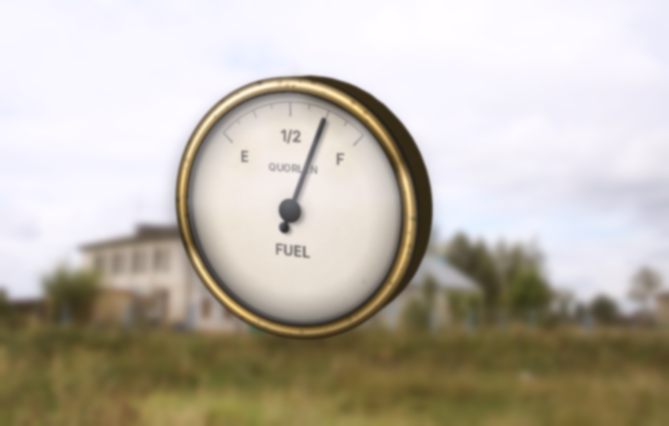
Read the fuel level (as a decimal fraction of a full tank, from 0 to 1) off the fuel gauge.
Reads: 0.75
